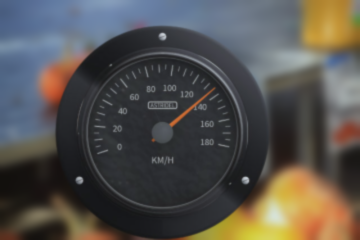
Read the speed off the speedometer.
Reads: 135 km/h
